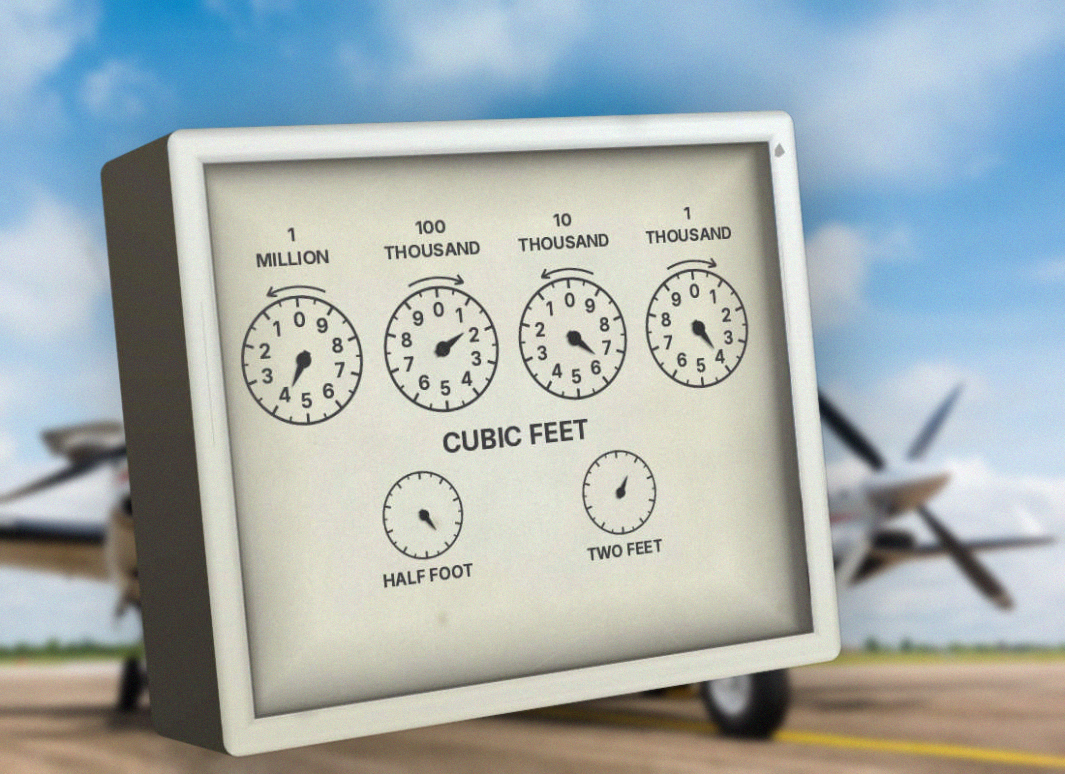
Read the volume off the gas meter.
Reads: 416400 ft³
